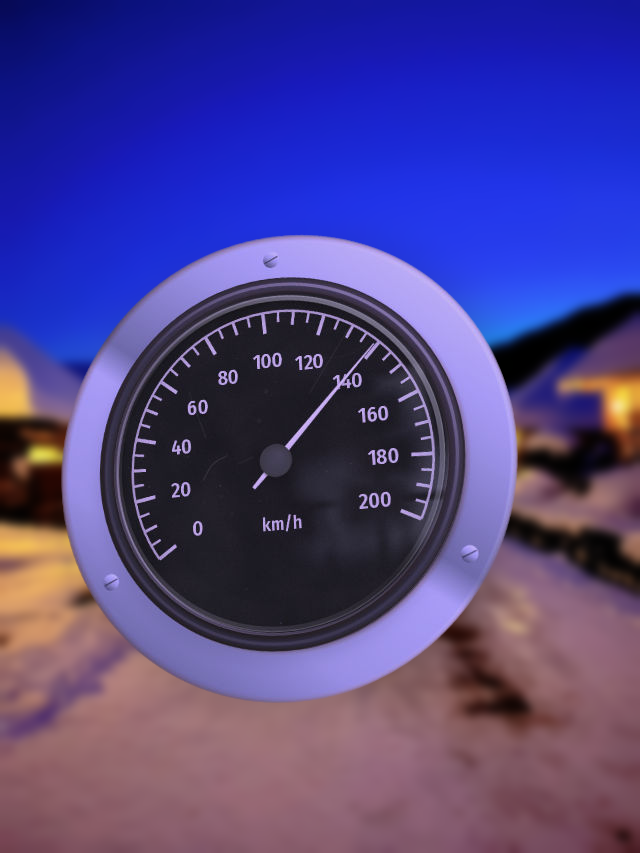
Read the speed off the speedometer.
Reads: 140 km/h
